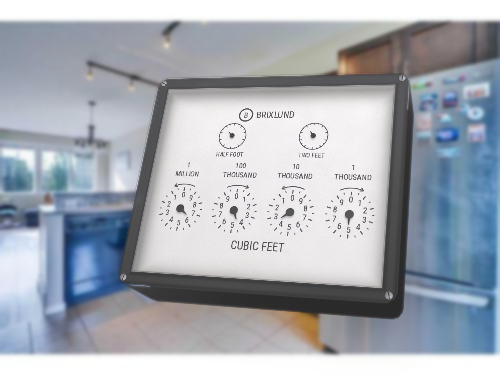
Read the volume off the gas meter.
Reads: 643500 ft³
